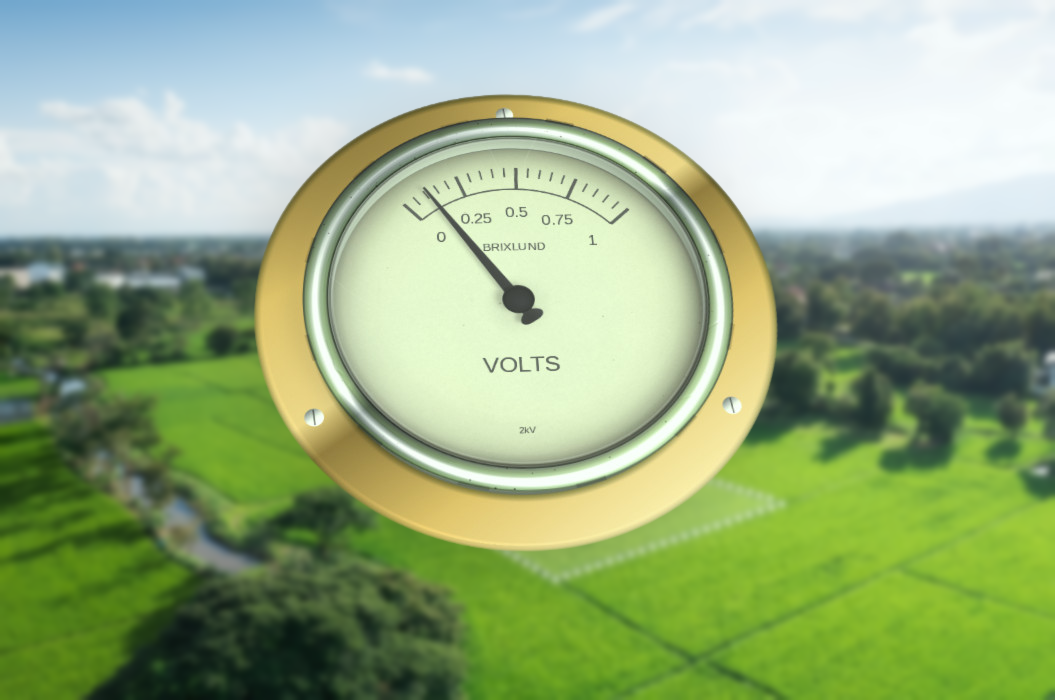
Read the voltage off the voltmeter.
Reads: 0.1 V
